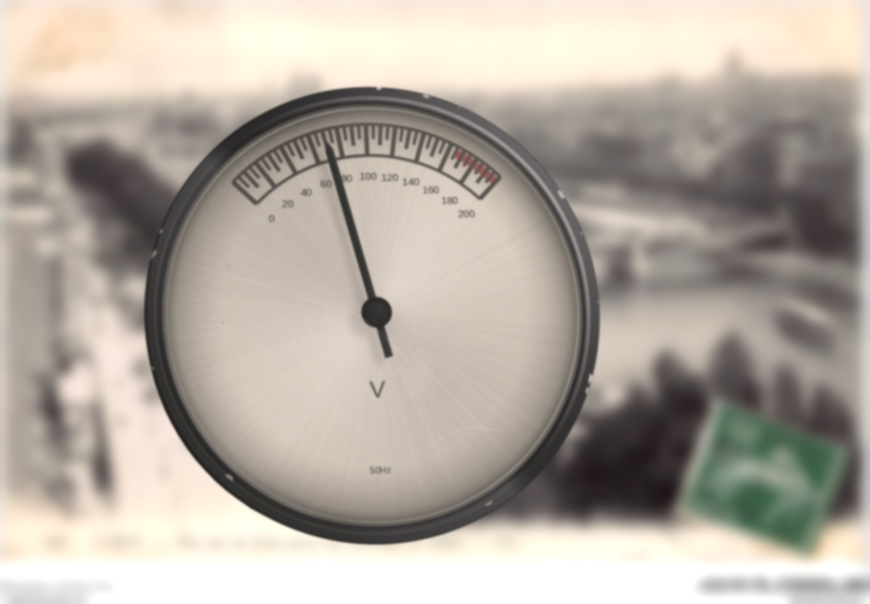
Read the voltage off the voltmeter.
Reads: 70 V
